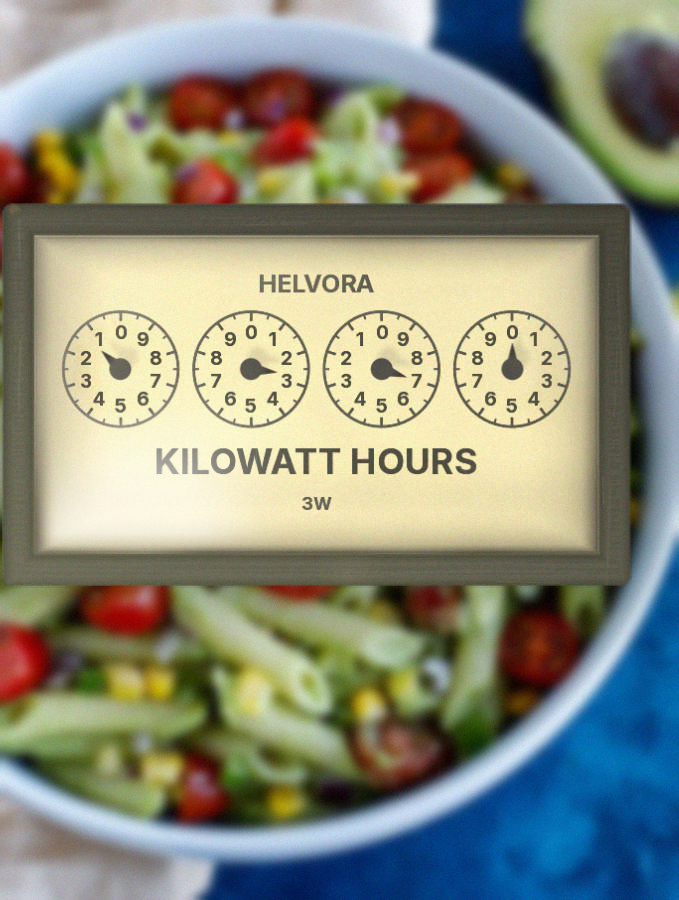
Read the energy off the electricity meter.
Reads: 1270 kWh
